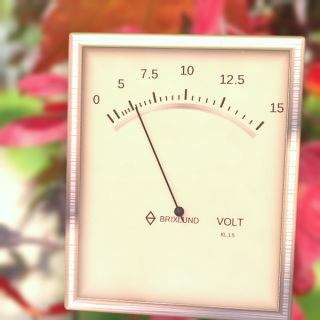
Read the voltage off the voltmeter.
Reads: 5.5 V
